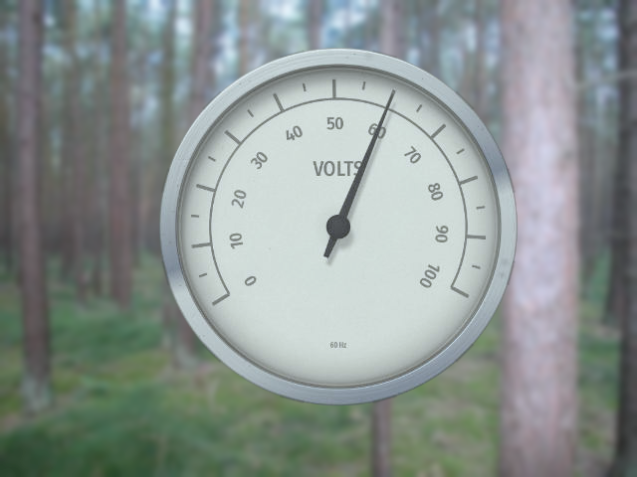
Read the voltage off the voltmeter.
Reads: 60 V
